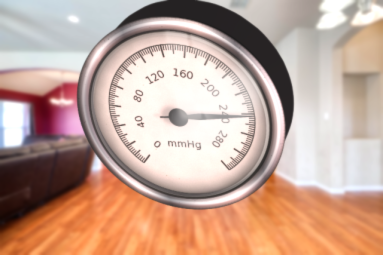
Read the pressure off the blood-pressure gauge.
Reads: 240 mmHg
